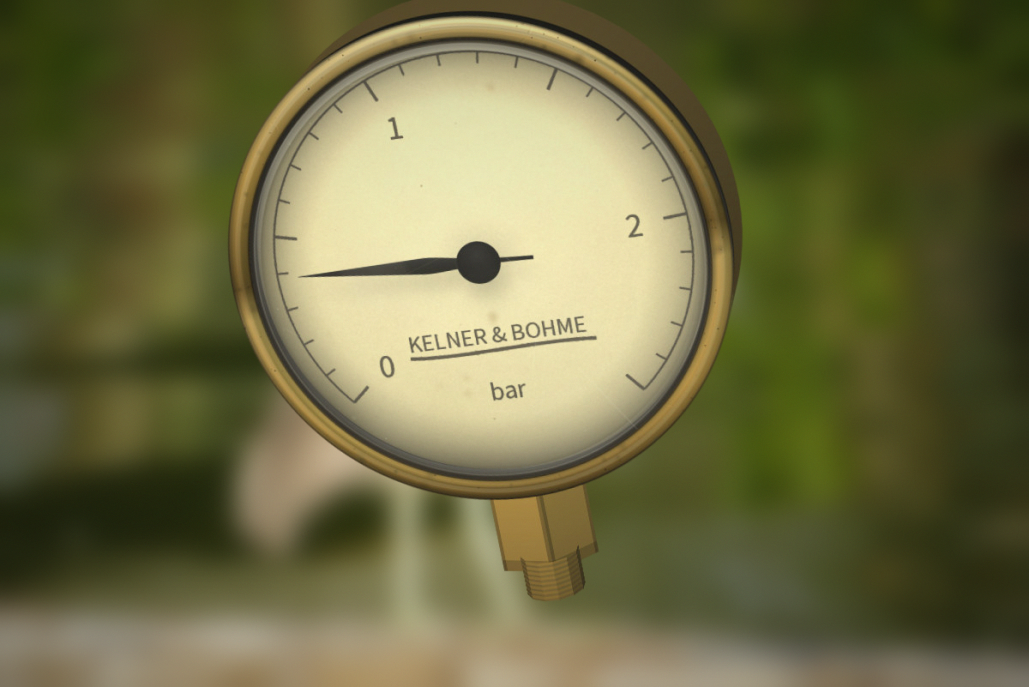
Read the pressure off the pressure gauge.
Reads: 0.4 bar
